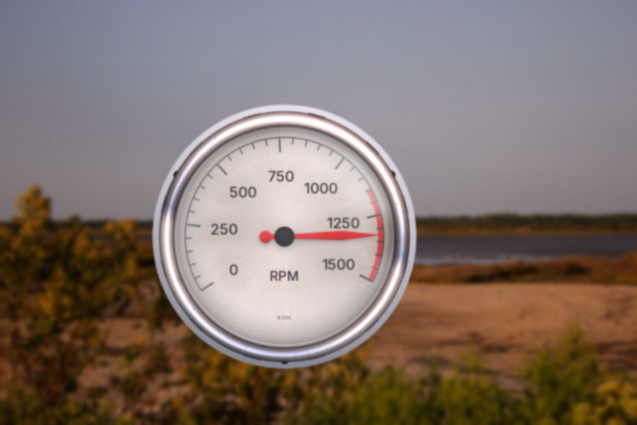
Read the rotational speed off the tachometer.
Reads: 1325 rpm
